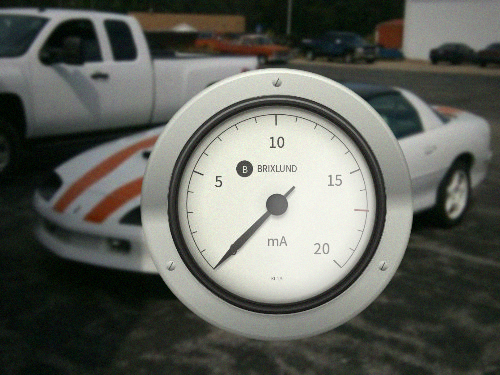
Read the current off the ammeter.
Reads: 0 mA
